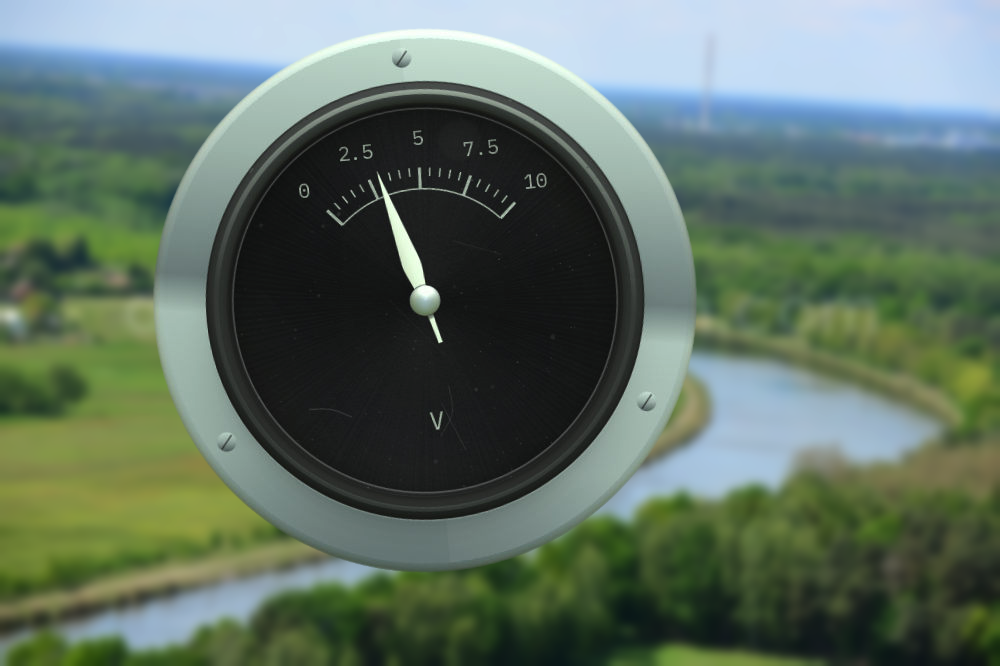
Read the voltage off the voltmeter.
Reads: 3 V
